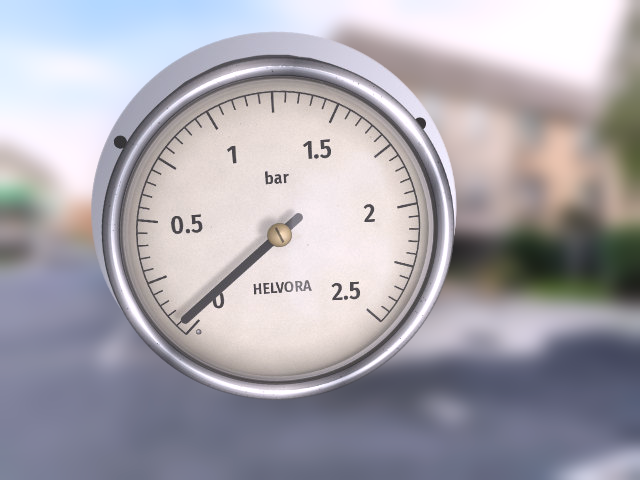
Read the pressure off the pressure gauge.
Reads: 0.05 bar
